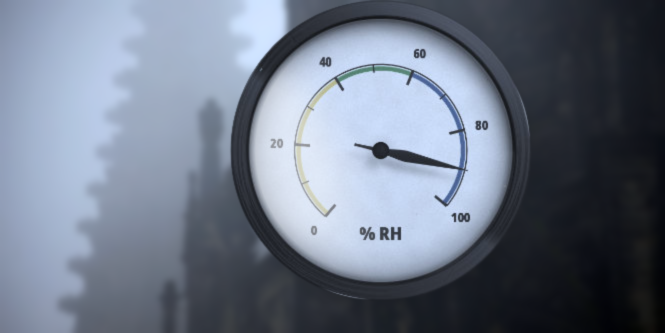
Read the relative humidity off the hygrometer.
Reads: 90 %
